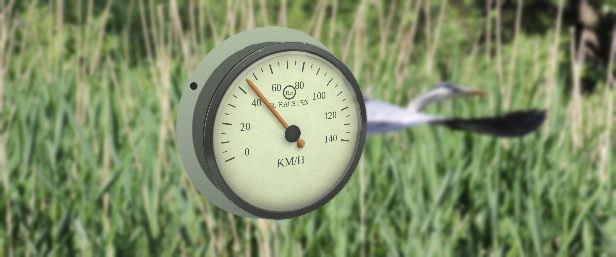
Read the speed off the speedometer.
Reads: 45 km/h
